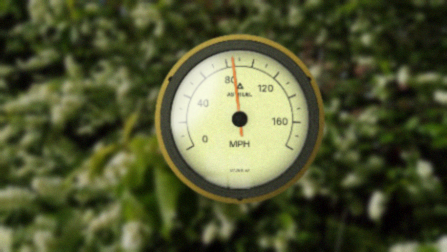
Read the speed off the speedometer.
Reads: 85 mph
